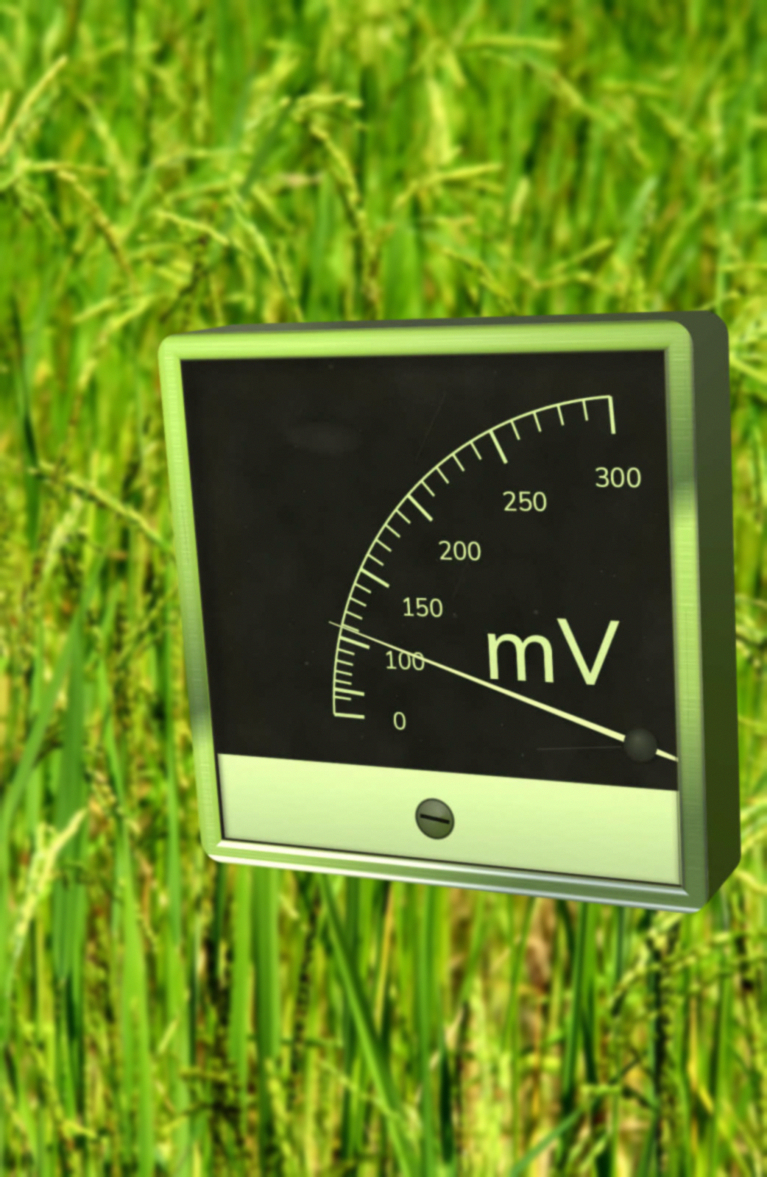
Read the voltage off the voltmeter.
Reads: 110 mV
